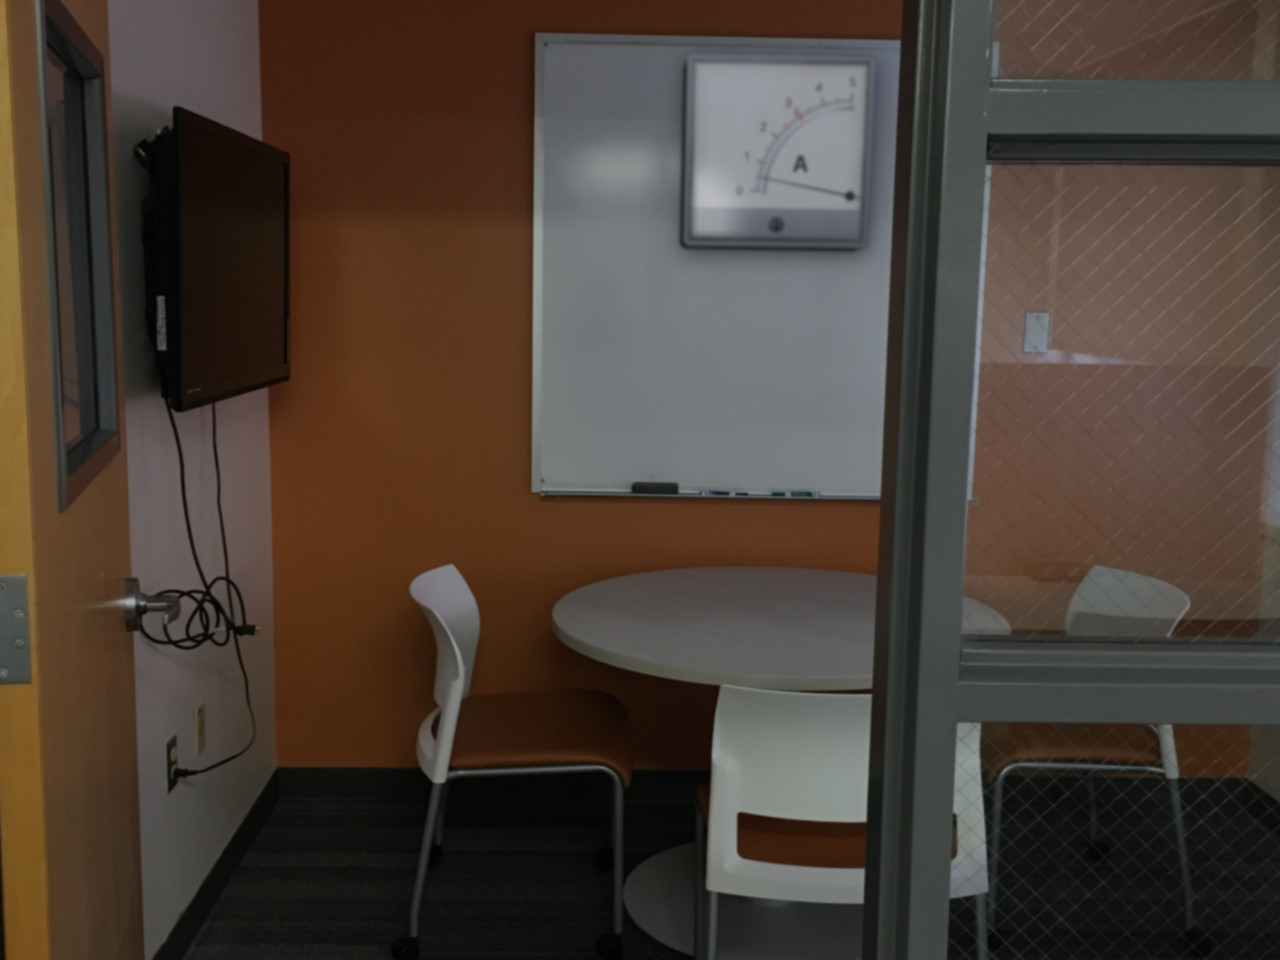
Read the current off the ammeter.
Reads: 0.5 A
